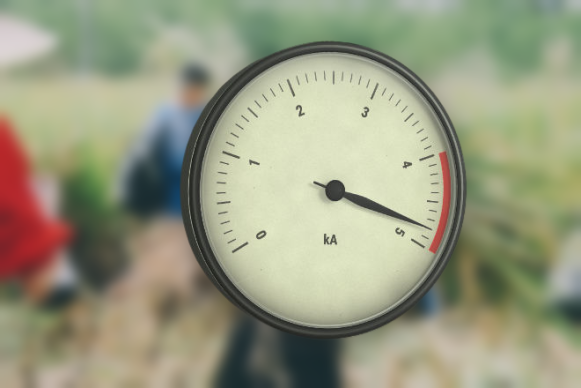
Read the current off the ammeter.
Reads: 4.8 kA
